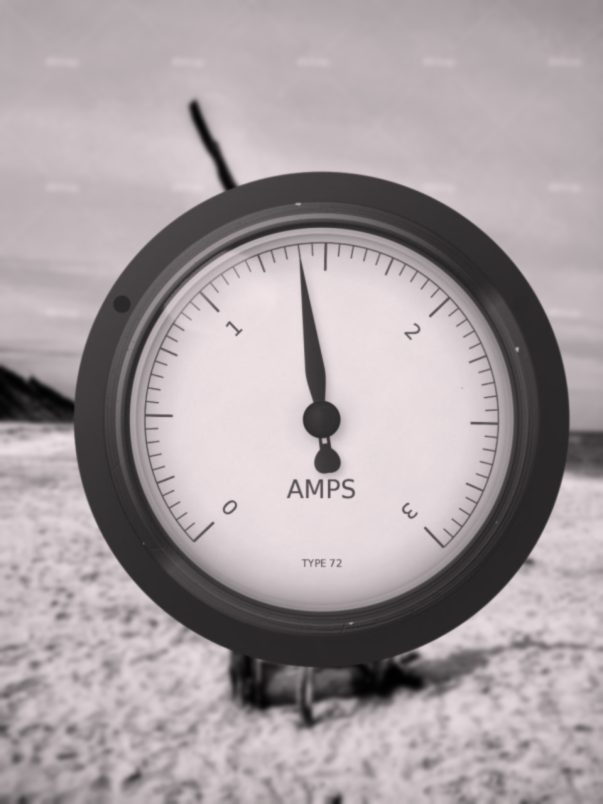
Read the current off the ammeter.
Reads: 1.4 A
